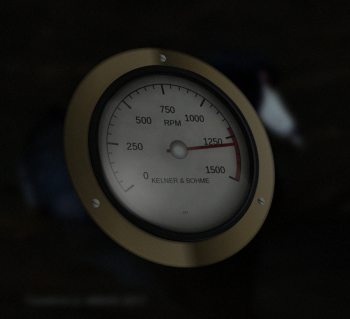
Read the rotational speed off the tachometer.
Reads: 1300 rpm
